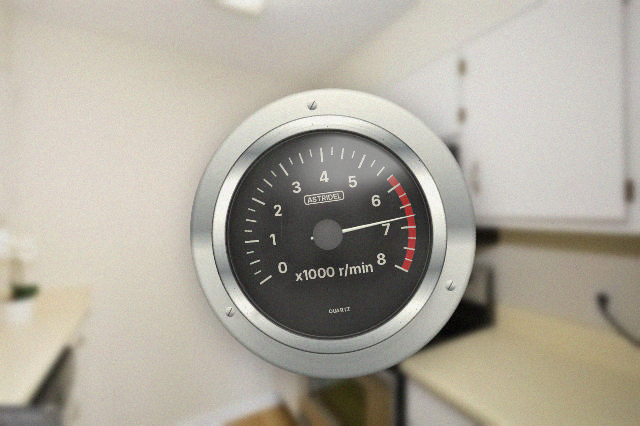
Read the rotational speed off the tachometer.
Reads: 6750 rpm
